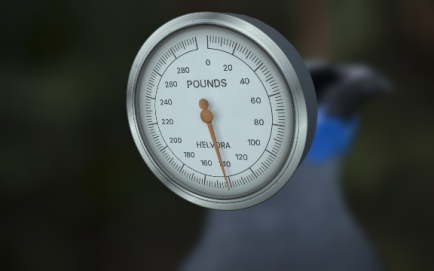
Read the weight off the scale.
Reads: 140 lb
